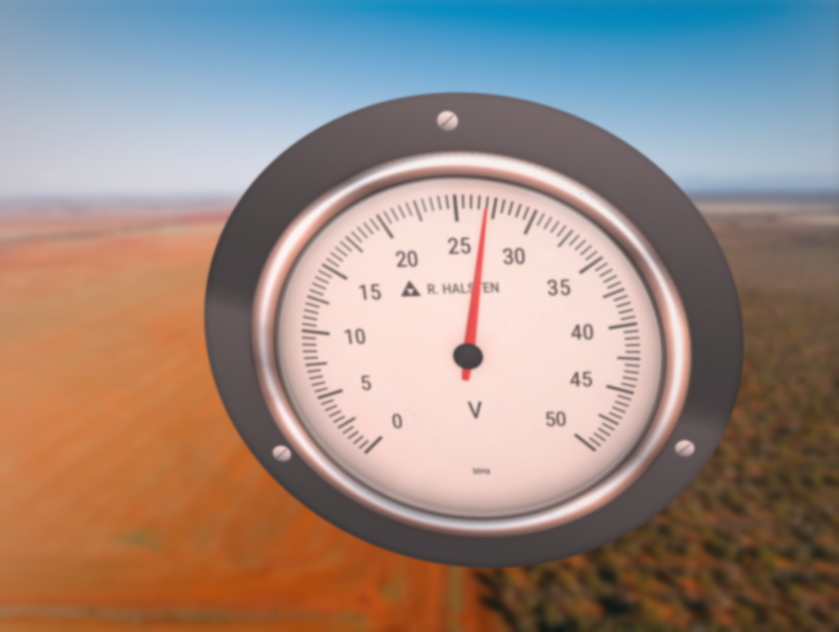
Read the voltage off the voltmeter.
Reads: 27 V
